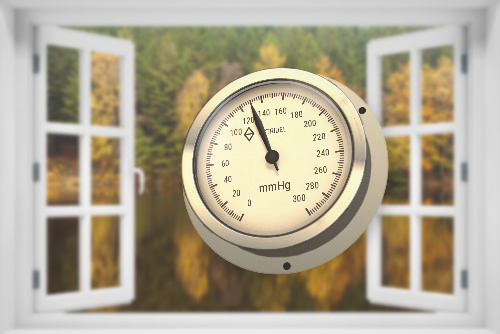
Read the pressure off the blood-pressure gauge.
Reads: 130 mmHg
